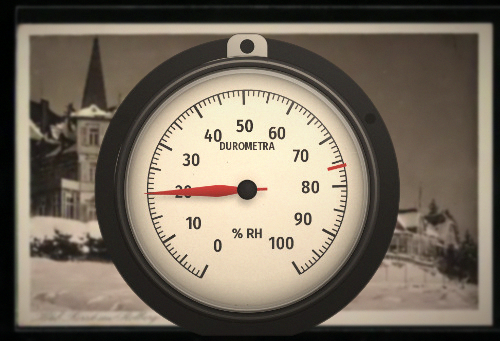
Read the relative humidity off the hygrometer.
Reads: 20 %
